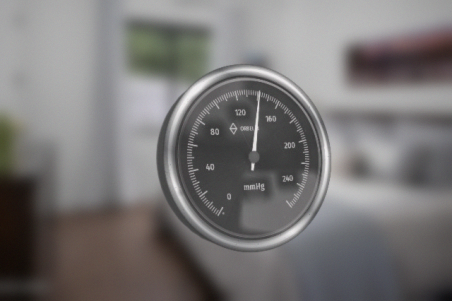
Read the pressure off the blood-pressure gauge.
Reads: 140 mmHg
